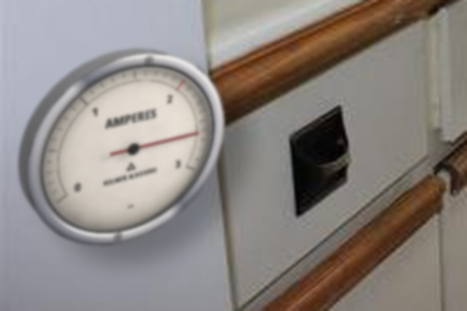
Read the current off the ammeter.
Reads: 2.6 A
